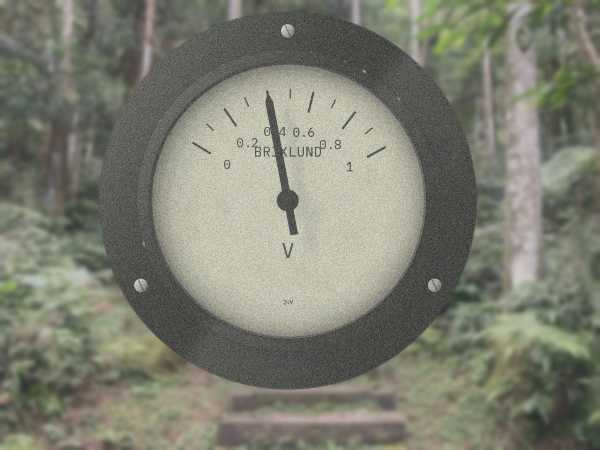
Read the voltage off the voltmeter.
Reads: 0.4 V
